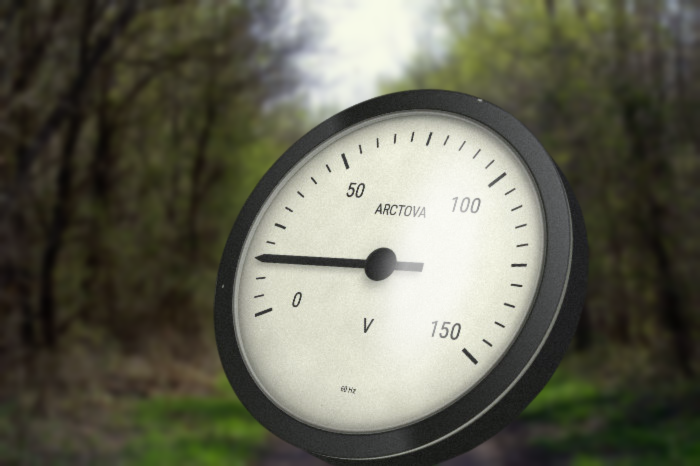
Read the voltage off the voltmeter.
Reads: 15 V
